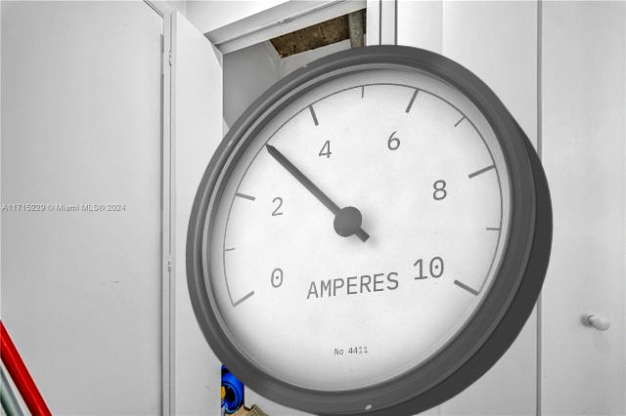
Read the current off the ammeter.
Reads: 3 A
